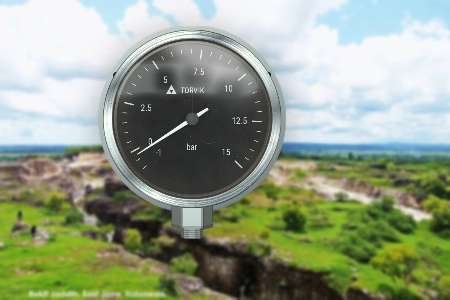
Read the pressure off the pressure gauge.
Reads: -0.25 bar
